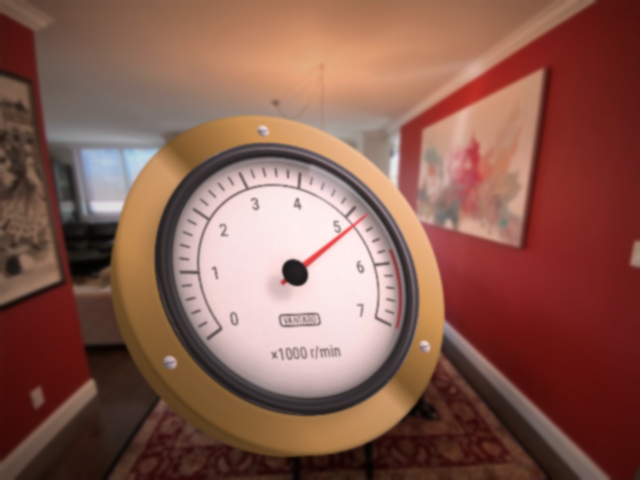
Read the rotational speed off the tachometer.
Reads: 5200 rpm
